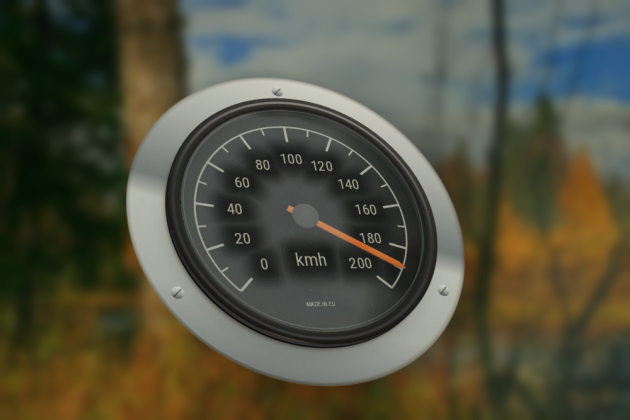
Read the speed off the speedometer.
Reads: 190 km/h
